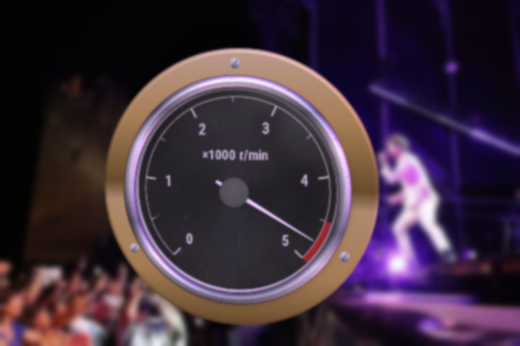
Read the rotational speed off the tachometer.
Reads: 4750 rpm
